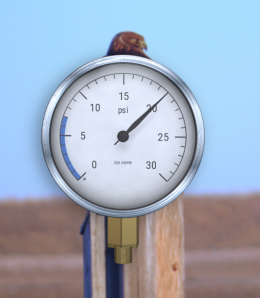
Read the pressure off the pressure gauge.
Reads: 20 psi
